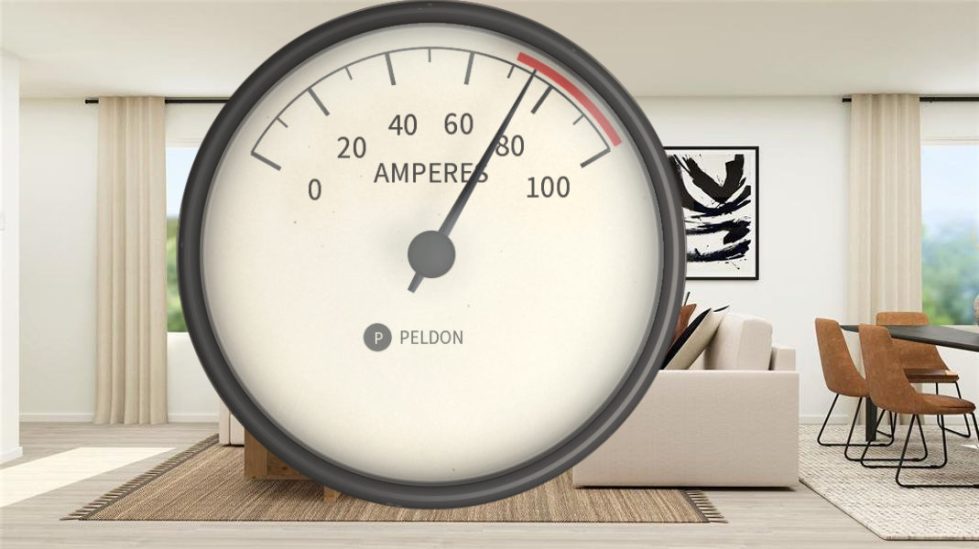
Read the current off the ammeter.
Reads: 75 A
